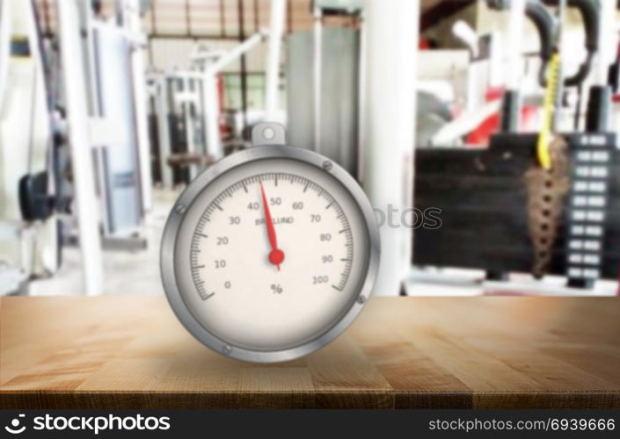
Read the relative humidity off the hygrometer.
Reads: 45 %
